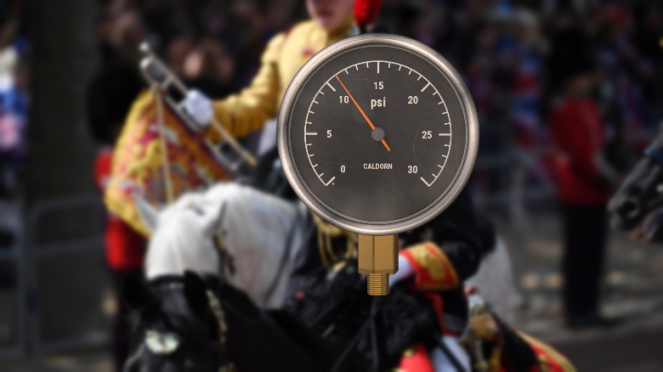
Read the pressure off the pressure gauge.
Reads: 11 psi
